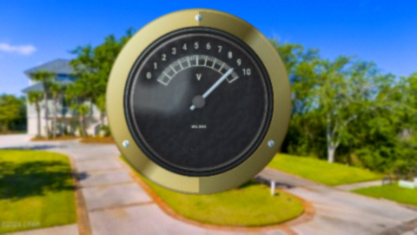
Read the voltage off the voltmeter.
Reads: 9 V
